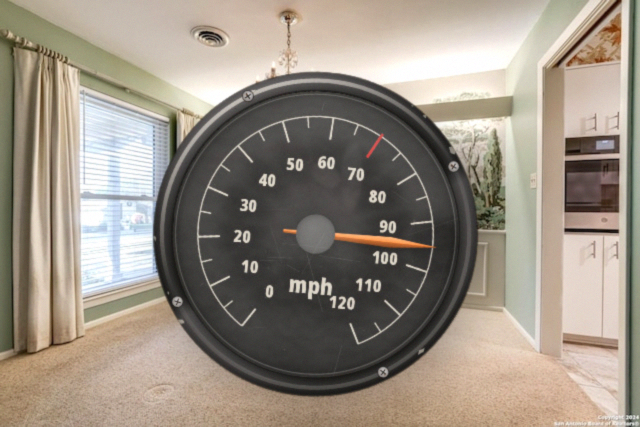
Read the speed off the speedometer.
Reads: 95 mph
